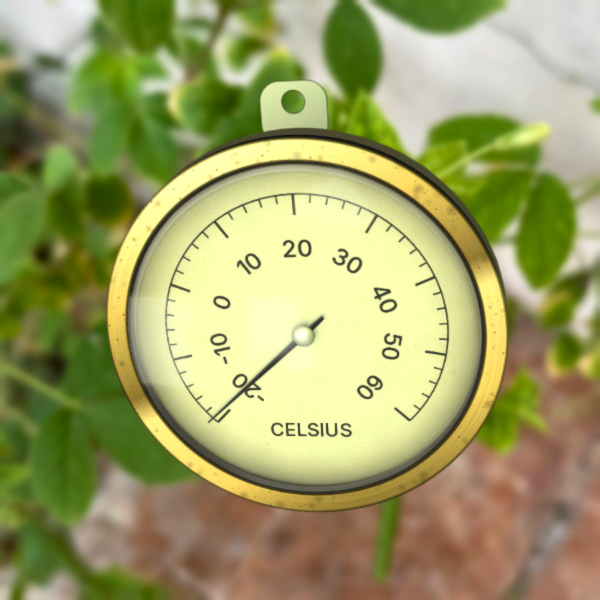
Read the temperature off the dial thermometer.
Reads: -19 °C
